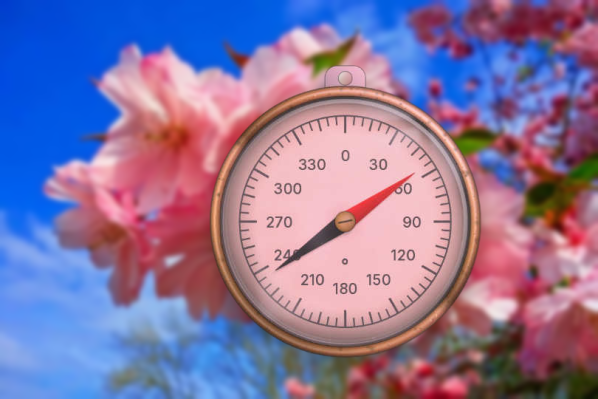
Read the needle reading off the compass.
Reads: 55 °
